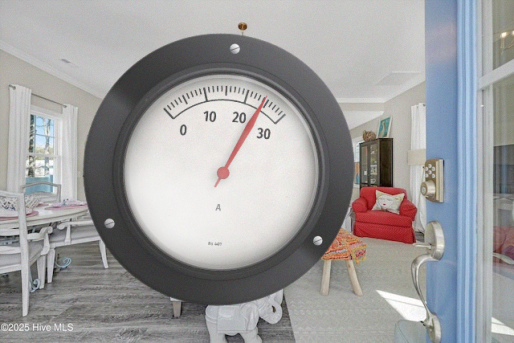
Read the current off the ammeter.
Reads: 24 A
